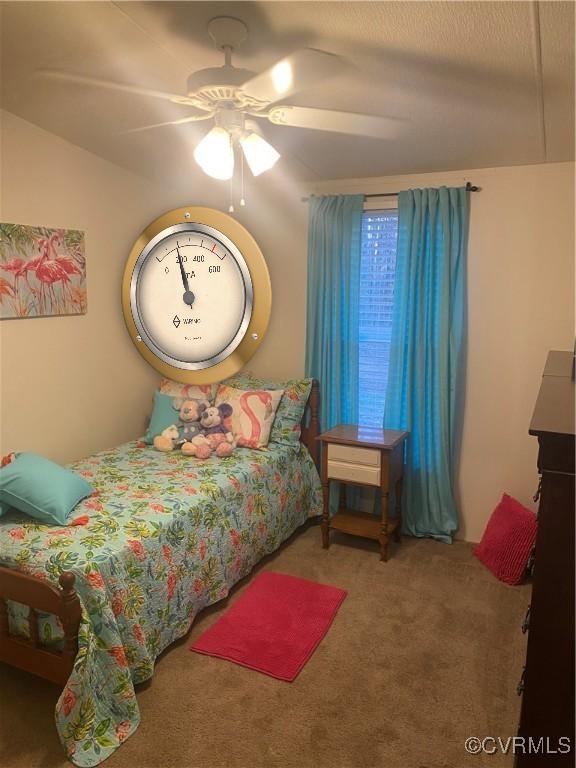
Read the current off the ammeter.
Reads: 200 mA
